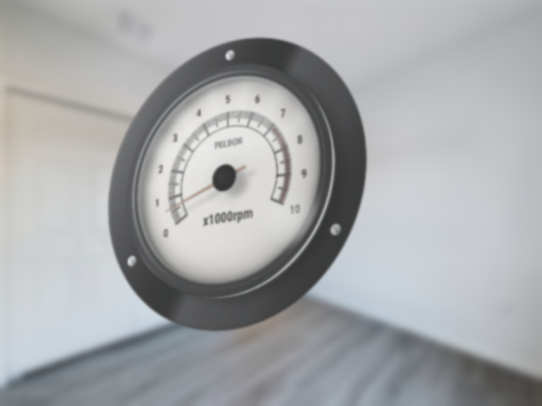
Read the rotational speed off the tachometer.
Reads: 500 rpm
